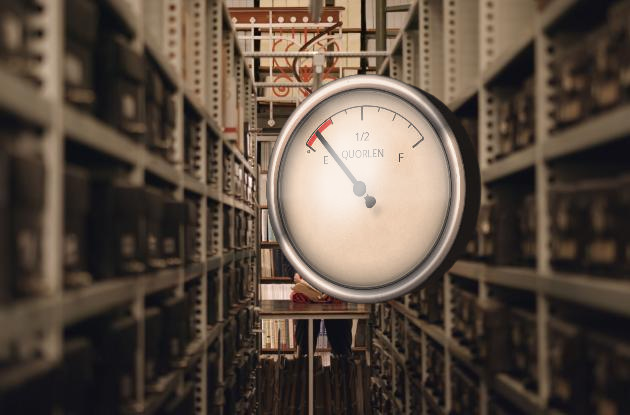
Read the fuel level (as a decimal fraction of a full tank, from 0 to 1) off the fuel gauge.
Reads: 0.125
